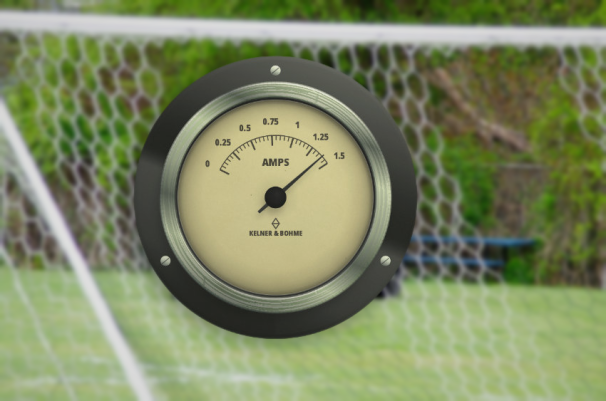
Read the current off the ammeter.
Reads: 1.4 A
